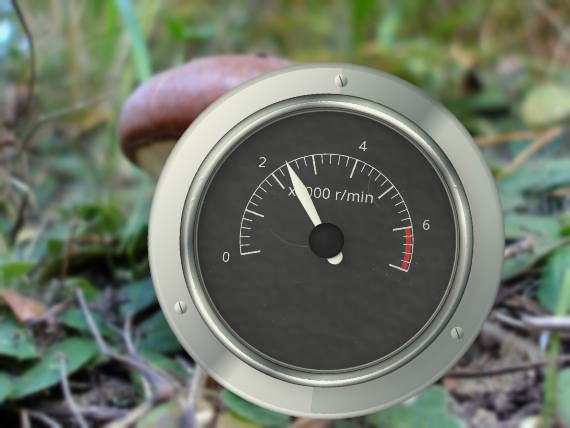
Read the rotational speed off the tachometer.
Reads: 2400 rpm
